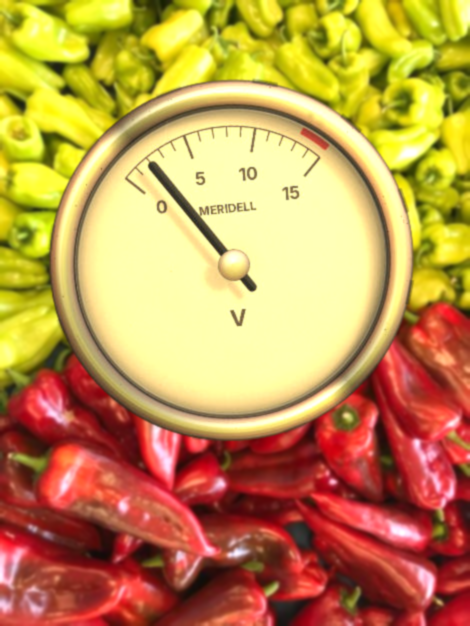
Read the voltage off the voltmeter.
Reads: 2 V
